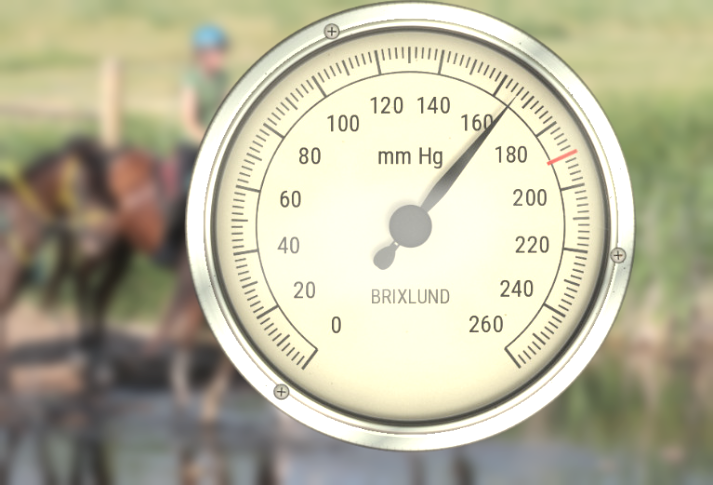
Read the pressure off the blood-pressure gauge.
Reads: 166 mmHg
